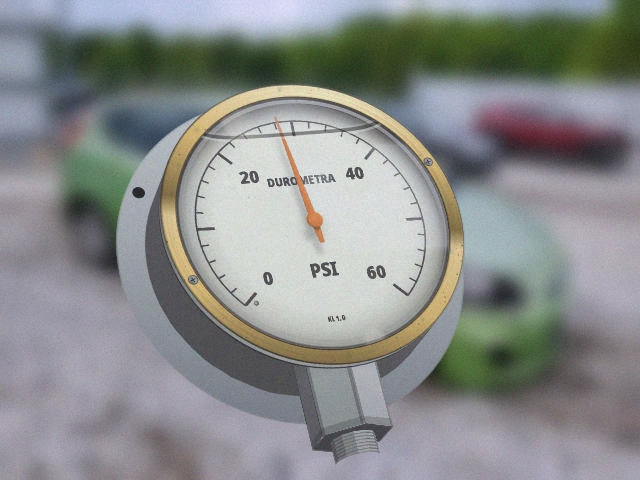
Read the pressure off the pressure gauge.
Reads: 28 psi
